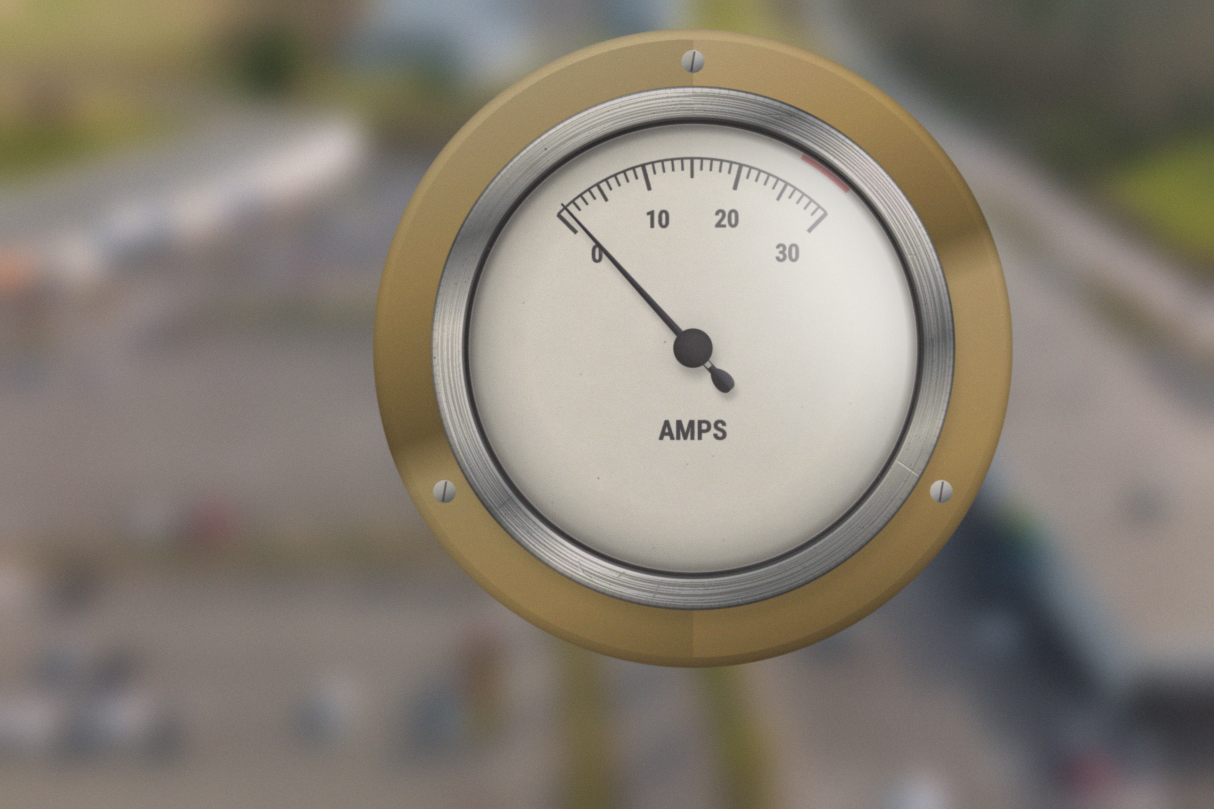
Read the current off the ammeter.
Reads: 1 A
